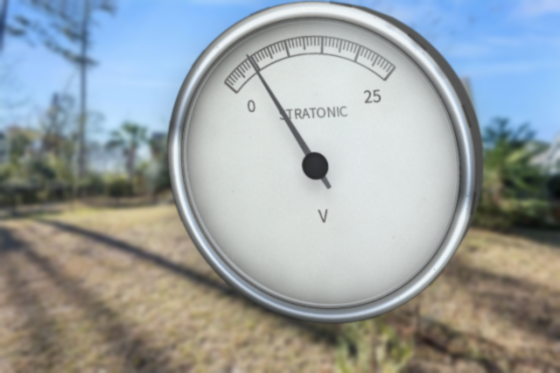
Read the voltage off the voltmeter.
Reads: 5 V
